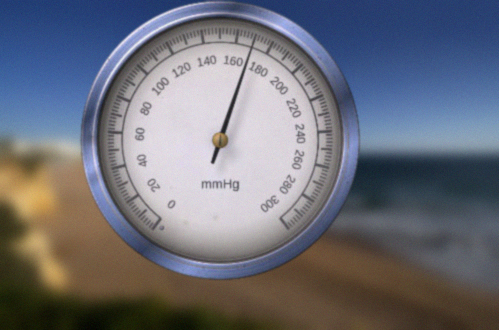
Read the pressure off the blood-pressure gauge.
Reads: 170 mmHg
